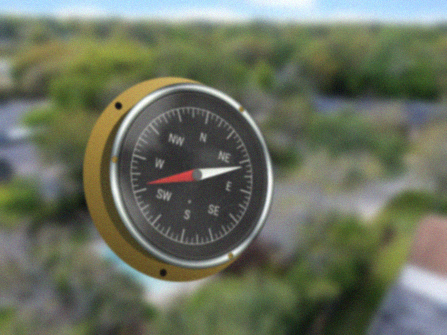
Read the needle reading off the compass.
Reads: 245 °
